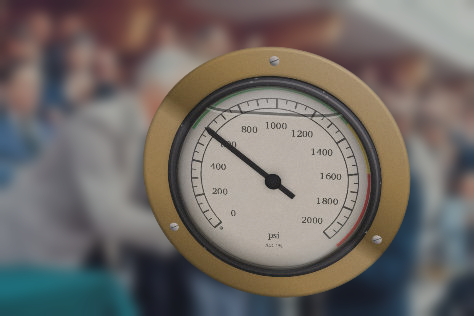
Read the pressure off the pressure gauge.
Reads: 600 psi
